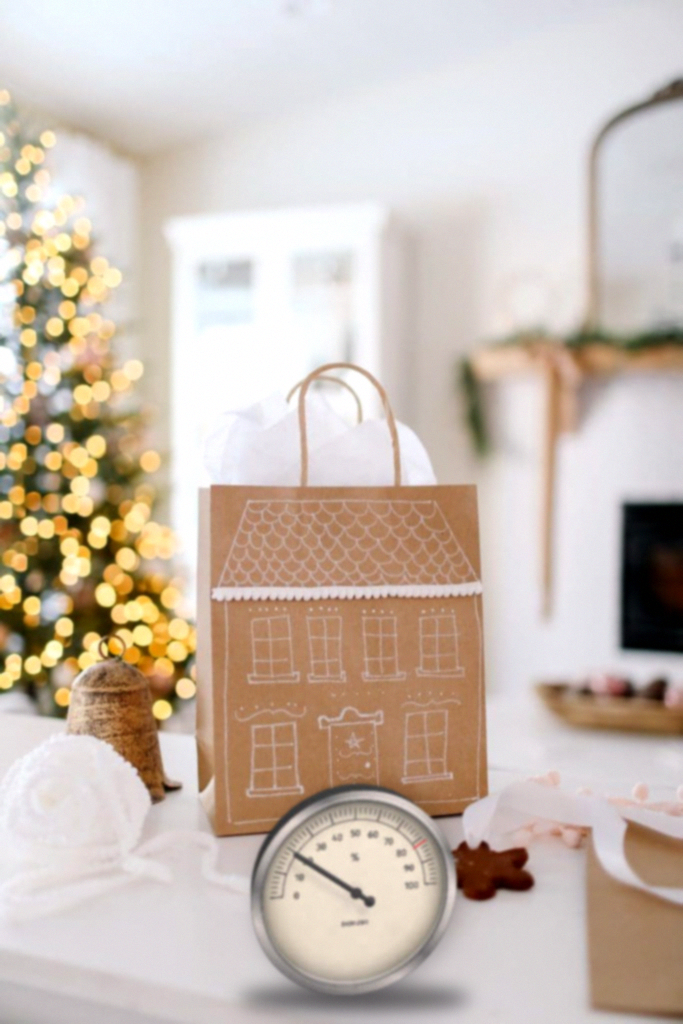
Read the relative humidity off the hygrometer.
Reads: 20 %
